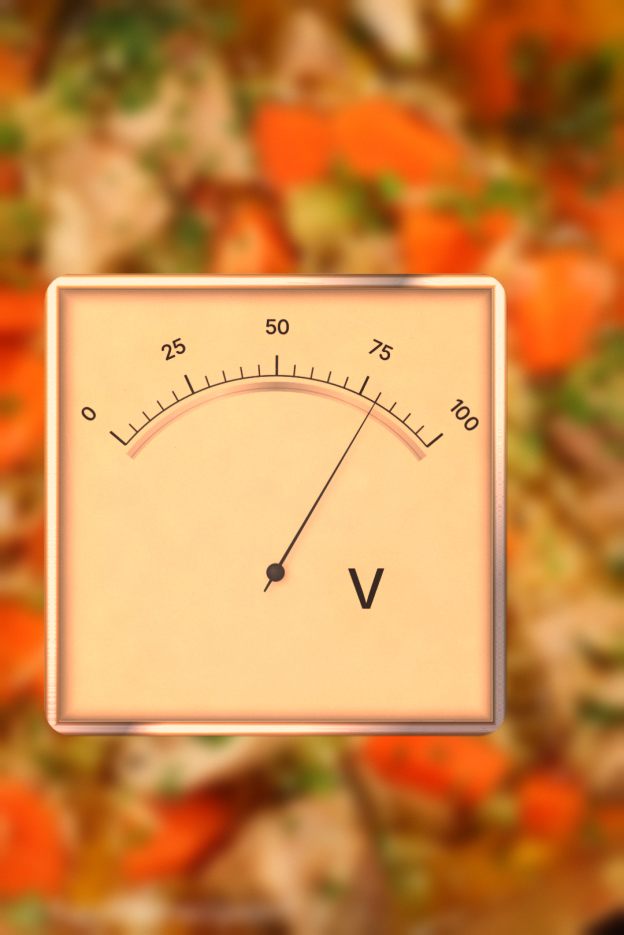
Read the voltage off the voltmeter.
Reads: 80 V
